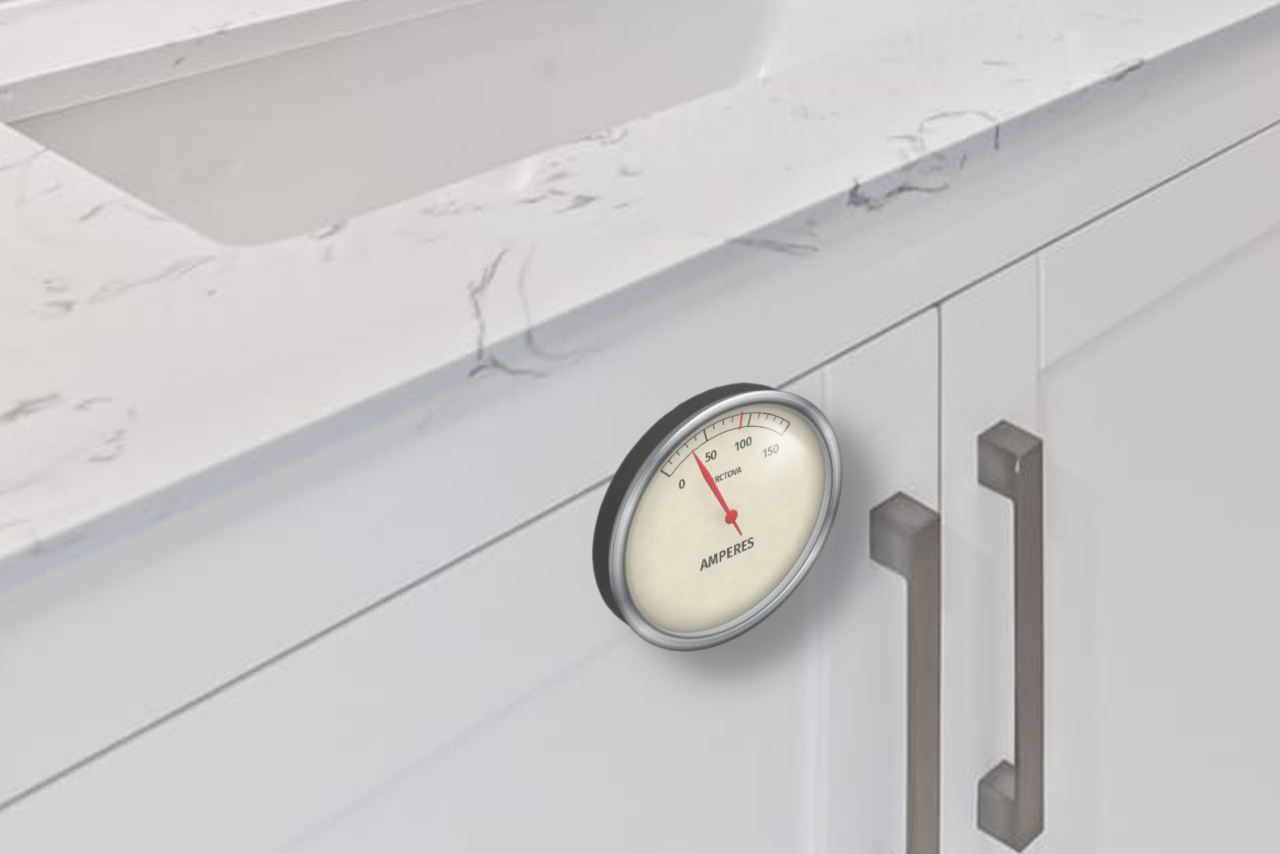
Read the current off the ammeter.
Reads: 30 A
